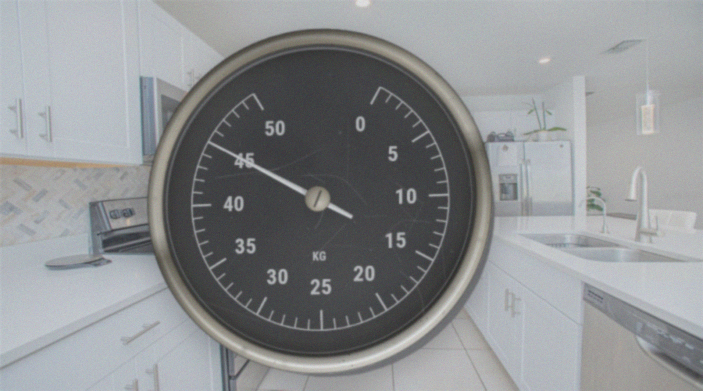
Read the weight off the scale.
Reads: 45 kg
